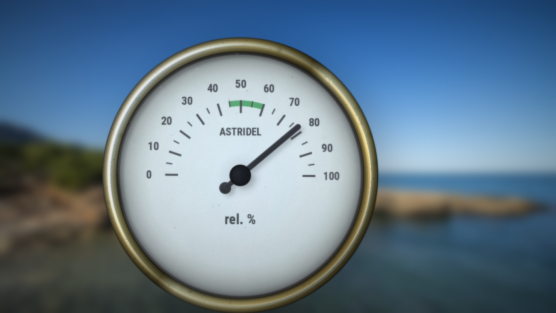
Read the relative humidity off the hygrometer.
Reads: 77.5 %
